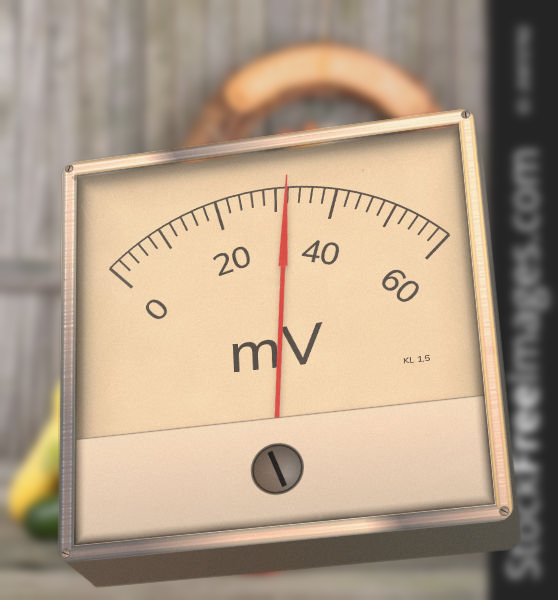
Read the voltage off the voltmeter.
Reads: 32 mV
